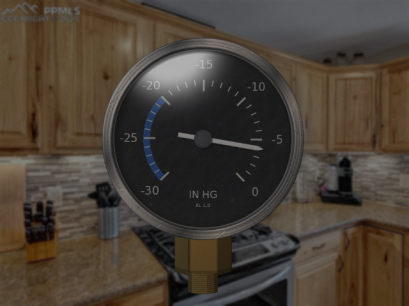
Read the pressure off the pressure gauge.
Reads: -4 inHg
